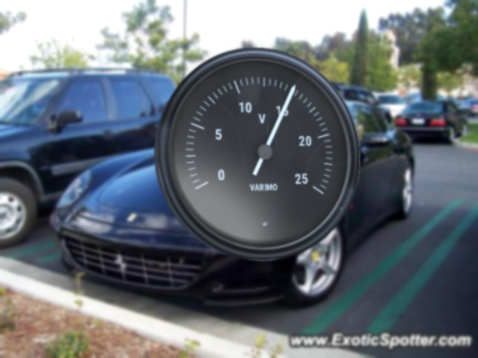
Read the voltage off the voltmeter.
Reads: 15 V
